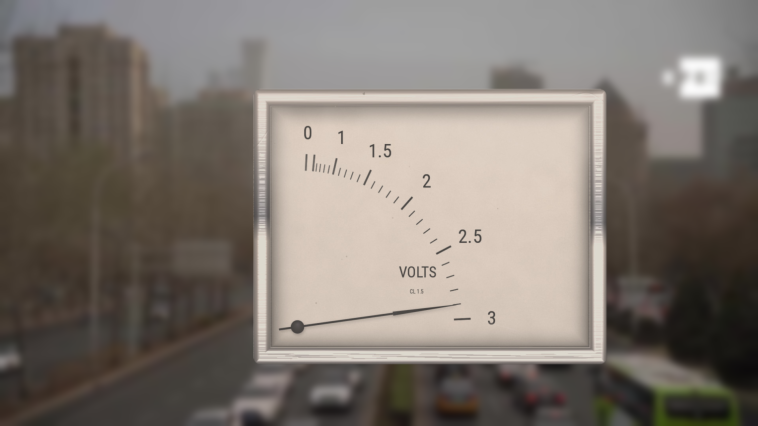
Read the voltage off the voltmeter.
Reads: 2.9 V
